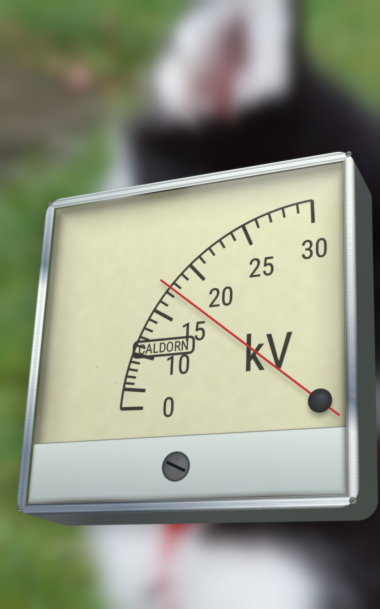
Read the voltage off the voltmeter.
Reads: 17.5 kV
